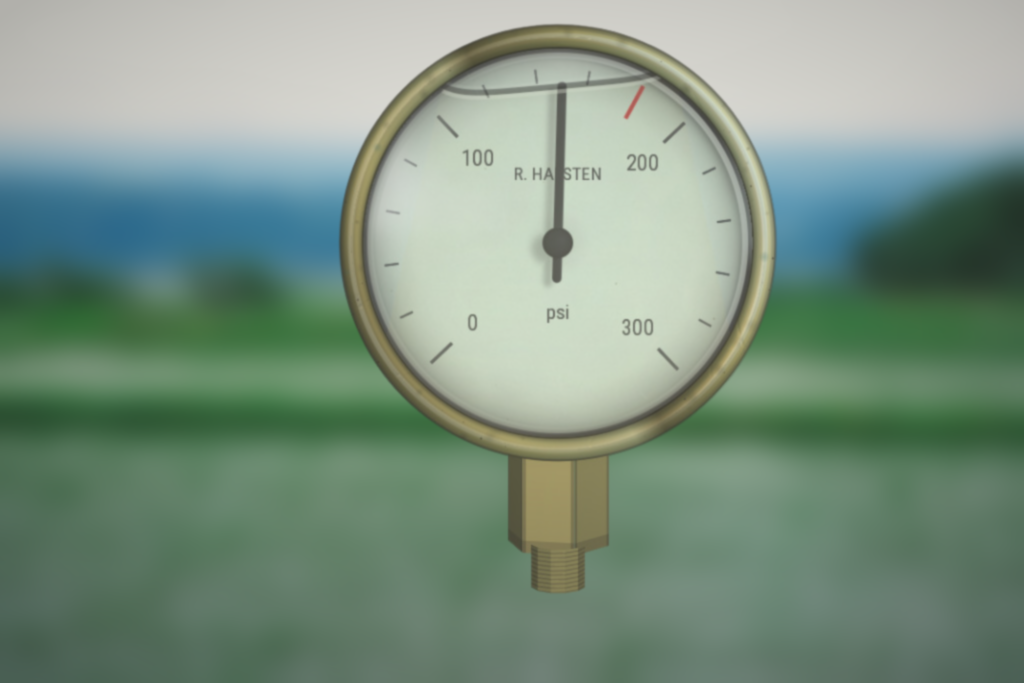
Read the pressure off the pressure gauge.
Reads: 150 psi
